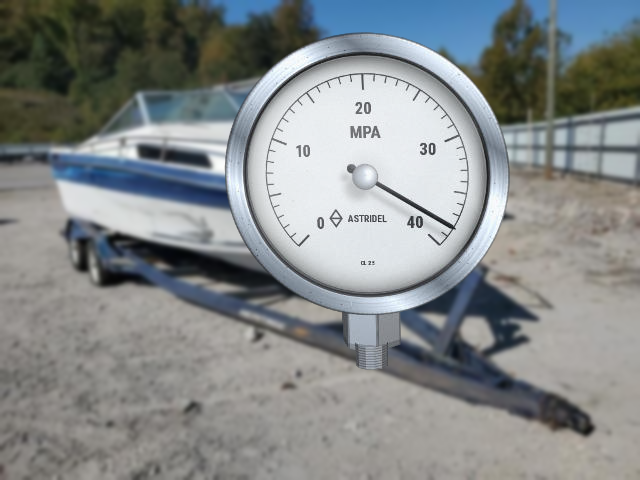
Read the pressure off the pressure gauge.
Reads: 38 MPa
